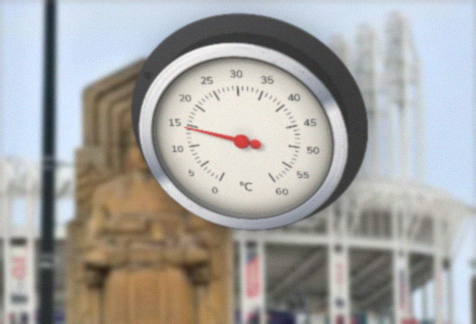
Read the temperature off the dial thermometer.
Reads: 15 °C
